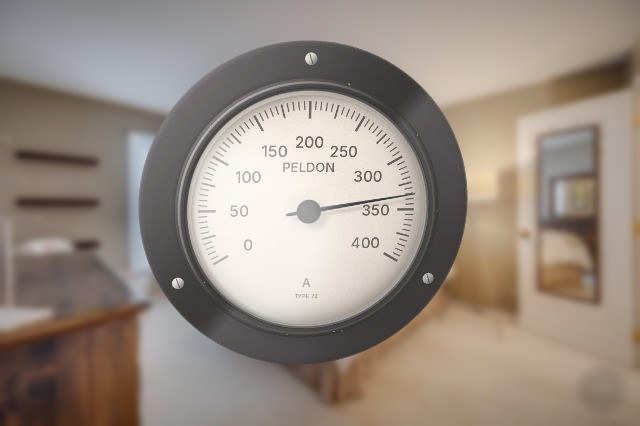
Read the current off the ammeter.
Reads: 335 A
